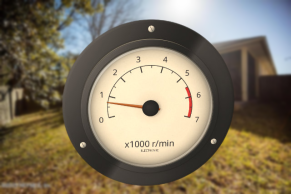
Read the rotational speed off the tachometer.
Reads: 750 rpm
